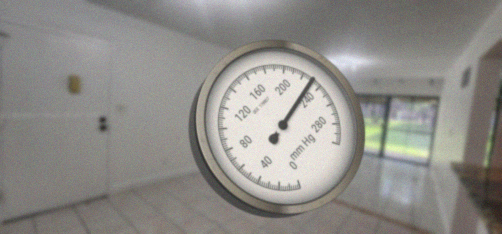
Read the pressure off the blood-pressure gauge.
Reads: 230 mmHg
